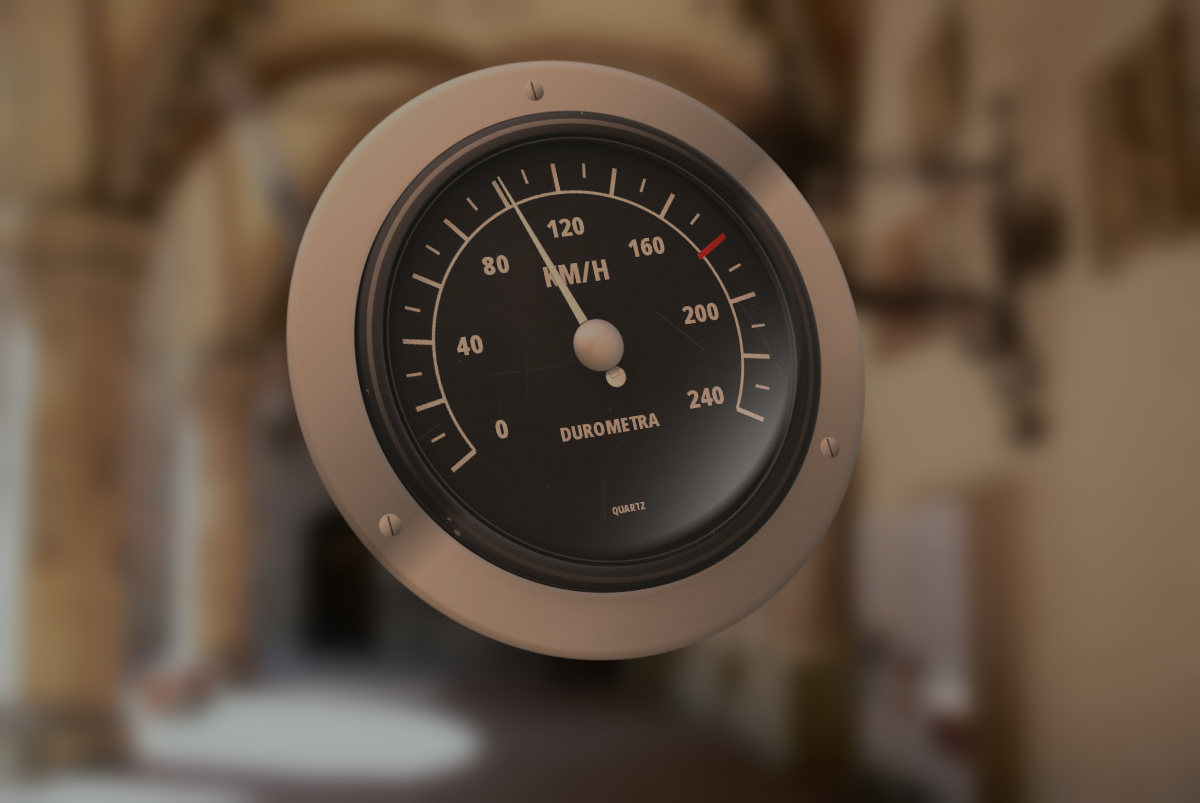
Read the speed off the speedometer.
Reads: 100 km/h
